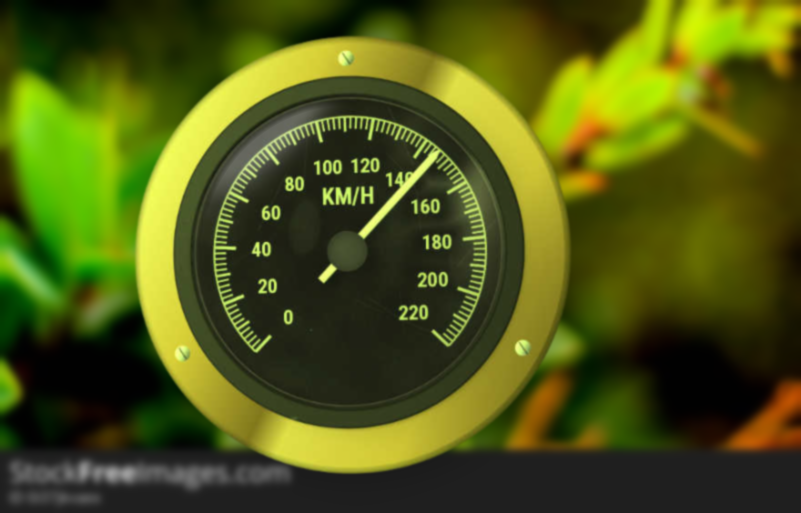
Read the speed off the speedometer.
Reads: 146 km/h
